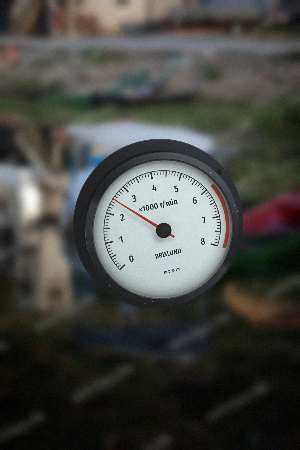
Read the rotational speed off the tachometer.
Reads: 2500 rpm
